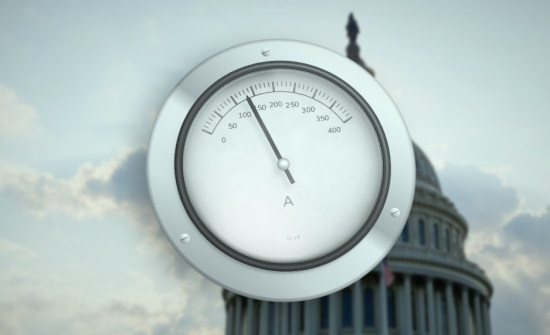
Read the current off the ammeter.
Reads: 130 A
